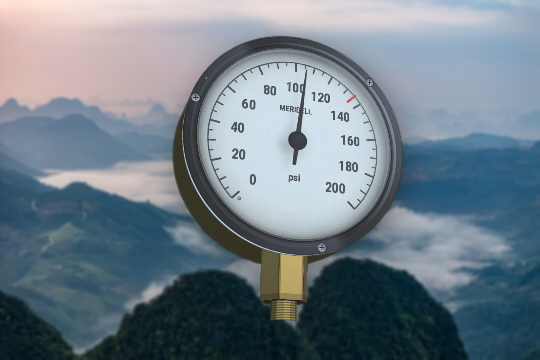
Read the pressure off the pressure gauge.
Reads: 105 psi
